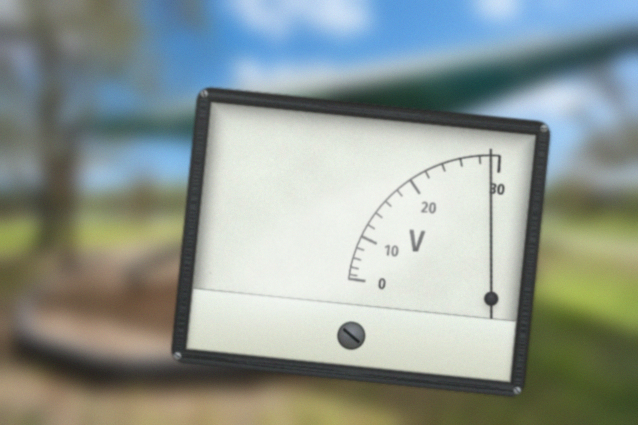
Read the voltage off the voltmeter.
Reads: 29 V
